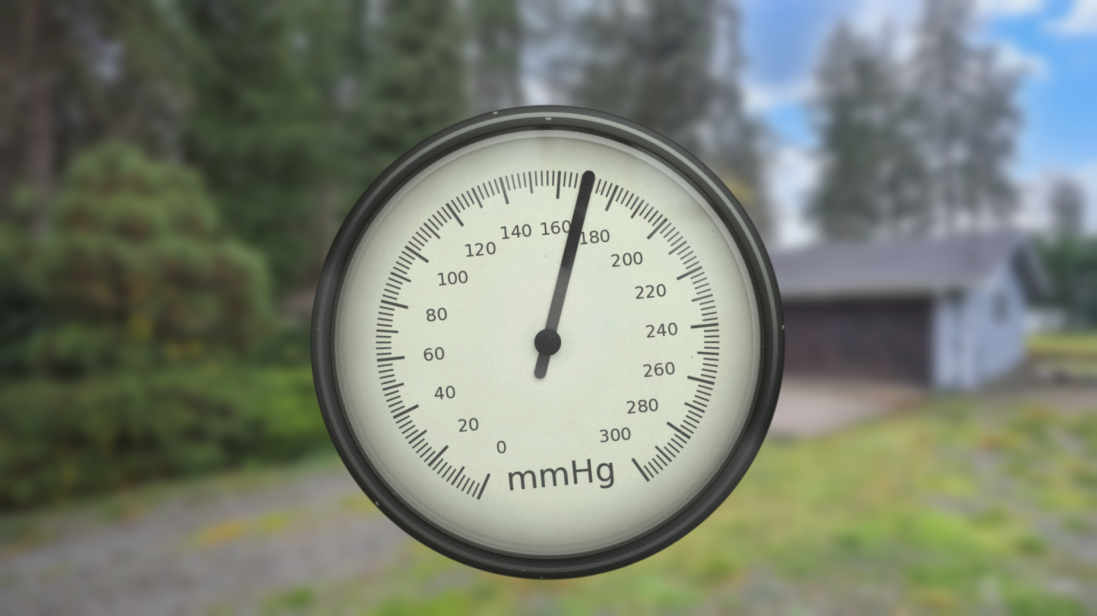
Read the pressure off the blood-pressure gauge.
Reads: 170 mmHg
